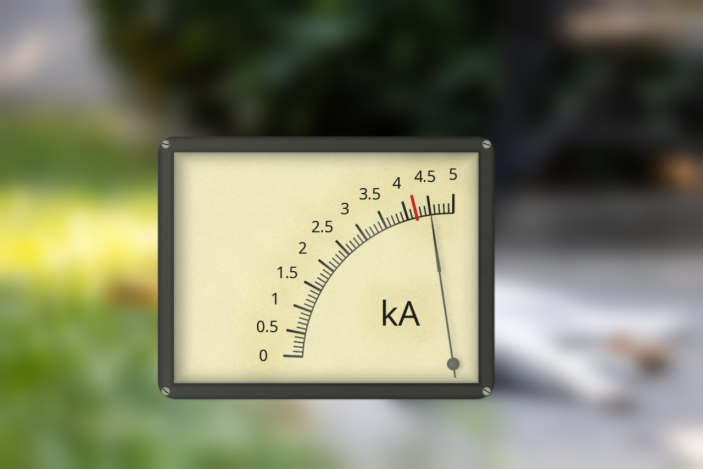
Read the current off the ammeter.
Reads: 4.5 kA
